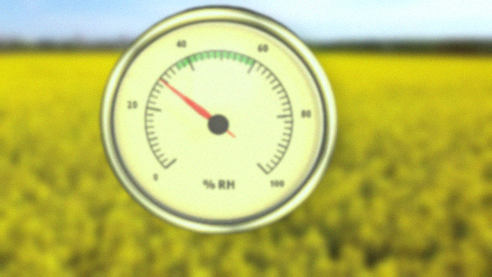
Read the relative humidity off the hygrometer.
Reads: 30 %
